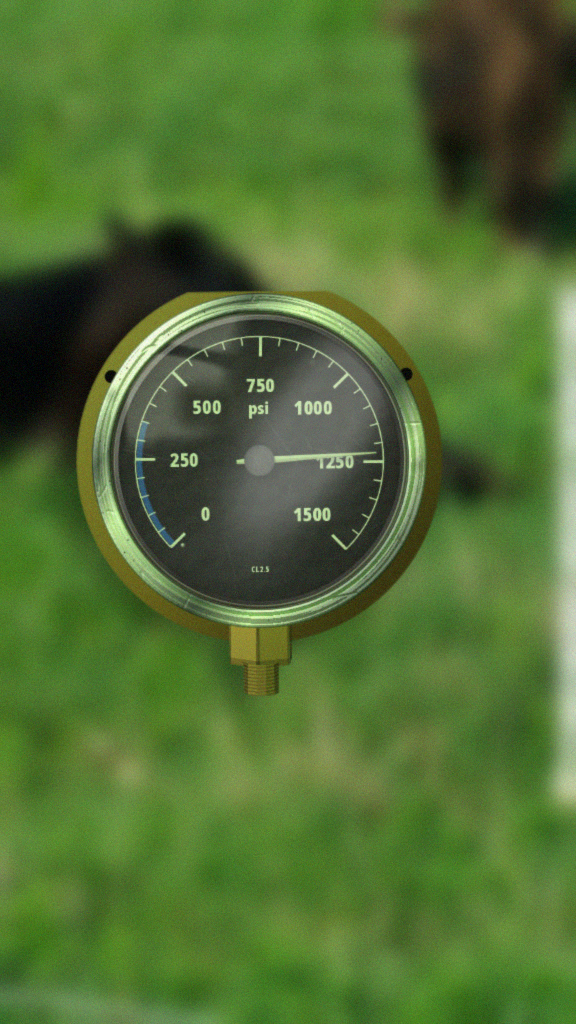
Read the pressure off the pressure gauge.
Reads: 1225 psi
